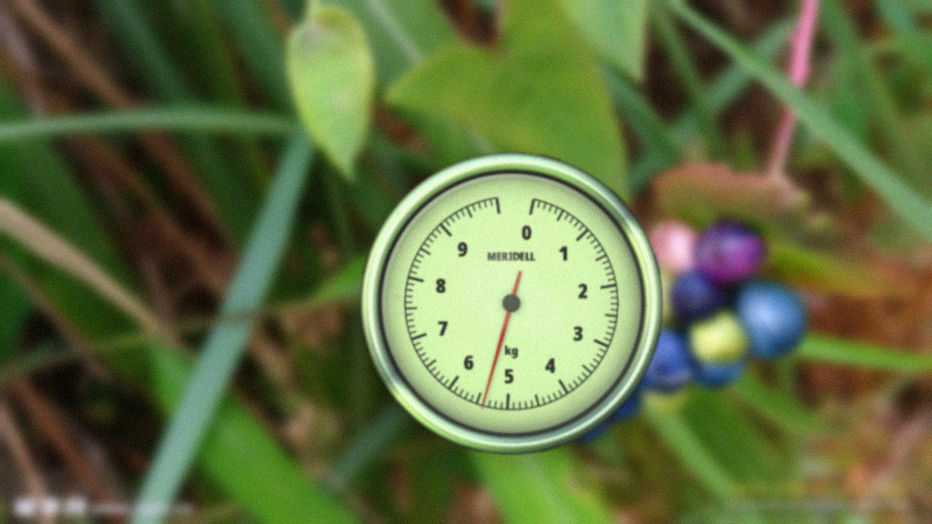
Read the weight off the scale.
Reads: 5.4 kg
